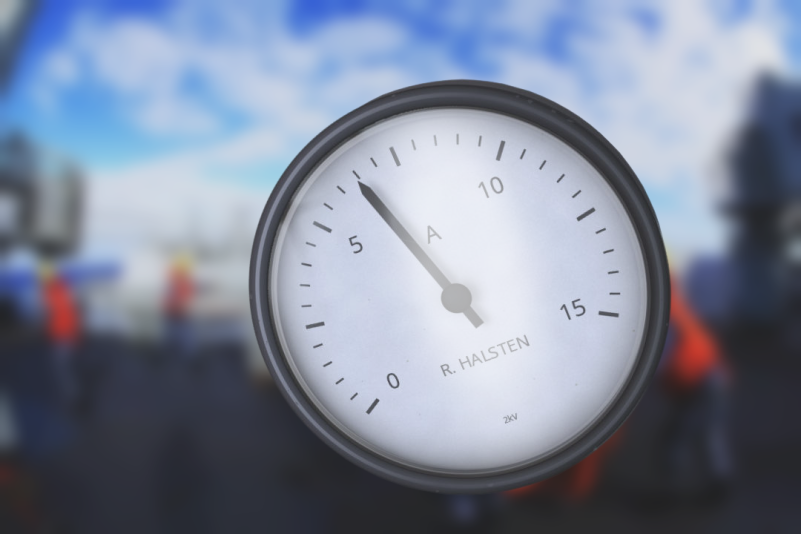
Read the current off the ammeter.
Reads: 6.5 A
